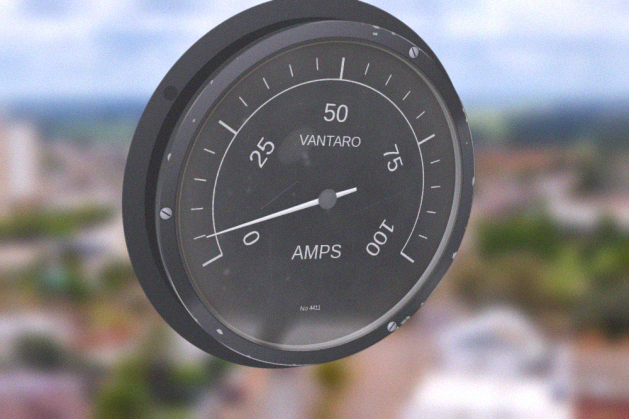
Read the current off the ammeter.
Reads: 5 A
